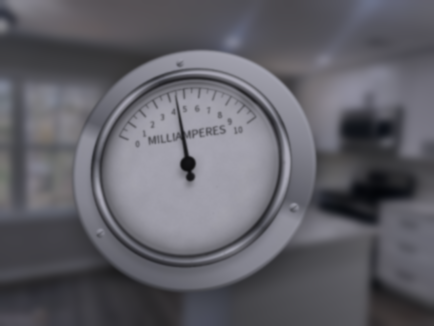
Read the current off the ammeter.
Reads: 4.5 mA
